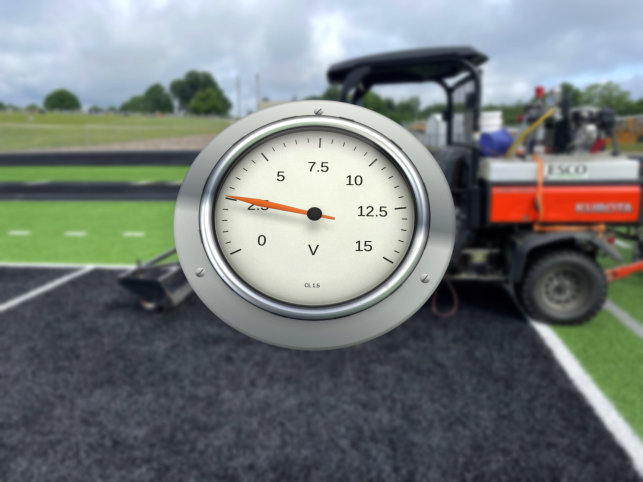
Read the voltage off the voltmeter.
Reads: 2.5 V
